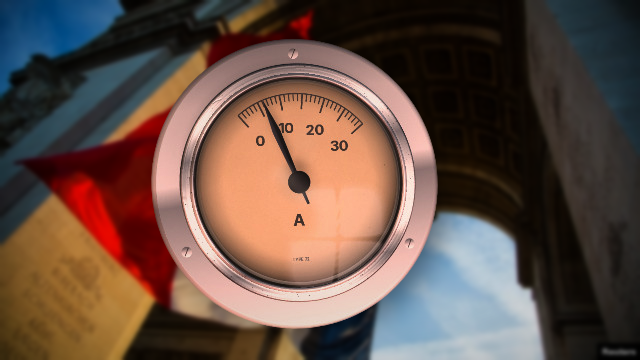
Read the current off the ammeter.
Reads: 6 A
